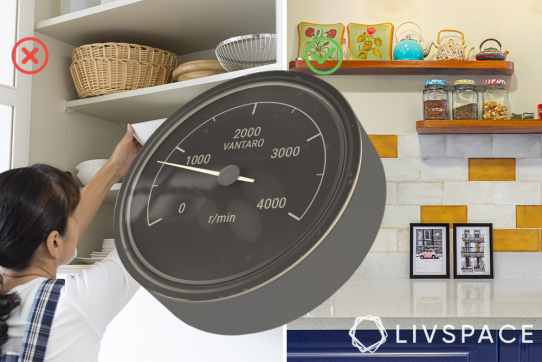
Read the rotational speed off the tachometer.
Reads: 750 rpm
